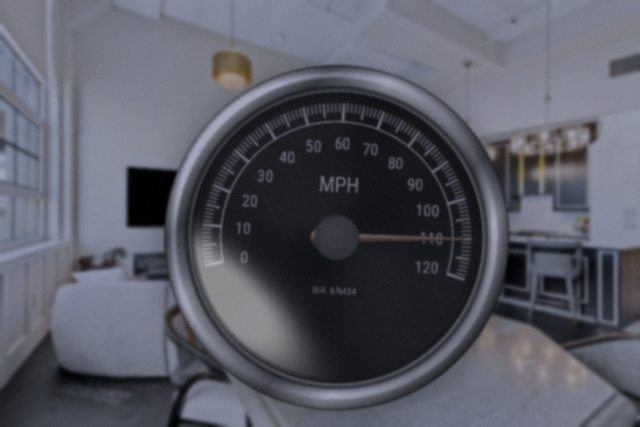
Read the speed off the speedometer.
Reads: 110 mph
